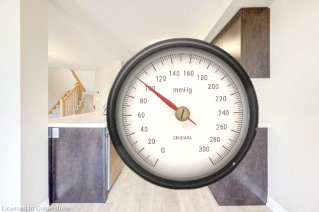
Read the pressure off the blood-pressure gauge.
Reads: 100 mmHg
